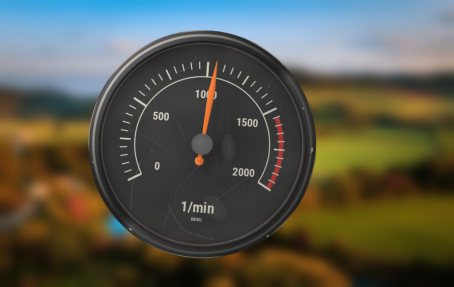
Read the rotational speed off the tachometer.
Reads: 1050 rpm
